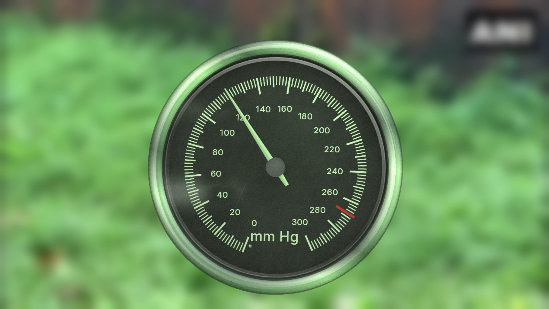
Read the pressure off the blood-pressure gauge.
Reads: 120 mmHg
